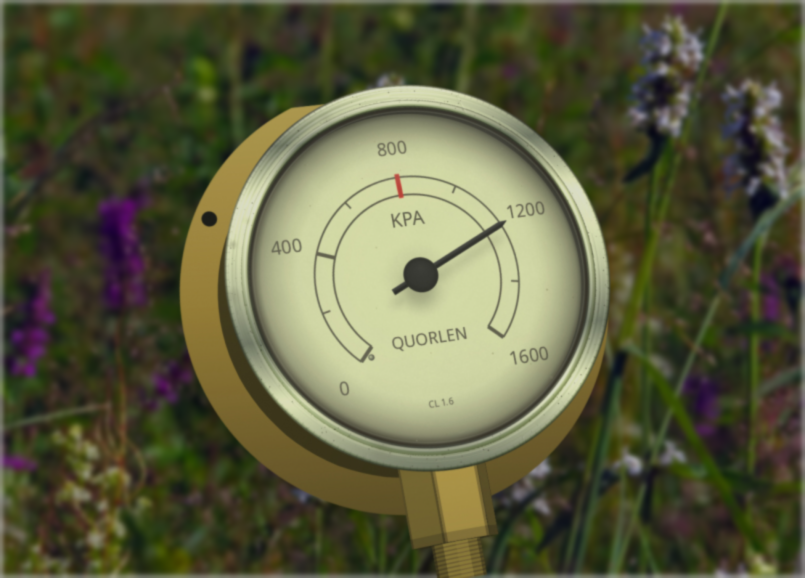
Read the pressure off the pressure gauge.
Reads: 1200 kPa
